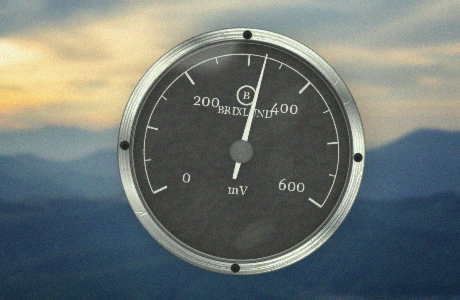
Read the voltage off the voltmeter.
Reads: 325 mV
